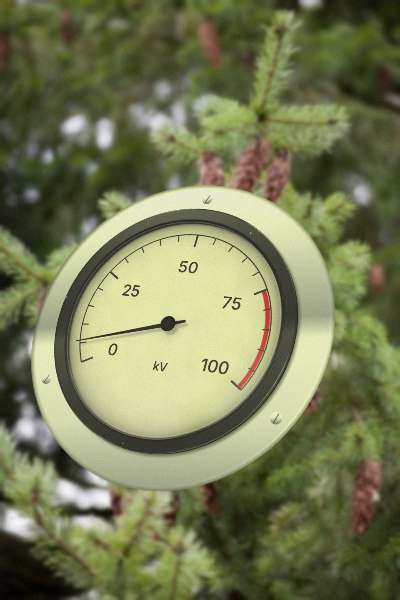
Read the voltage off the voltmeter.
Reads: 5 kV
